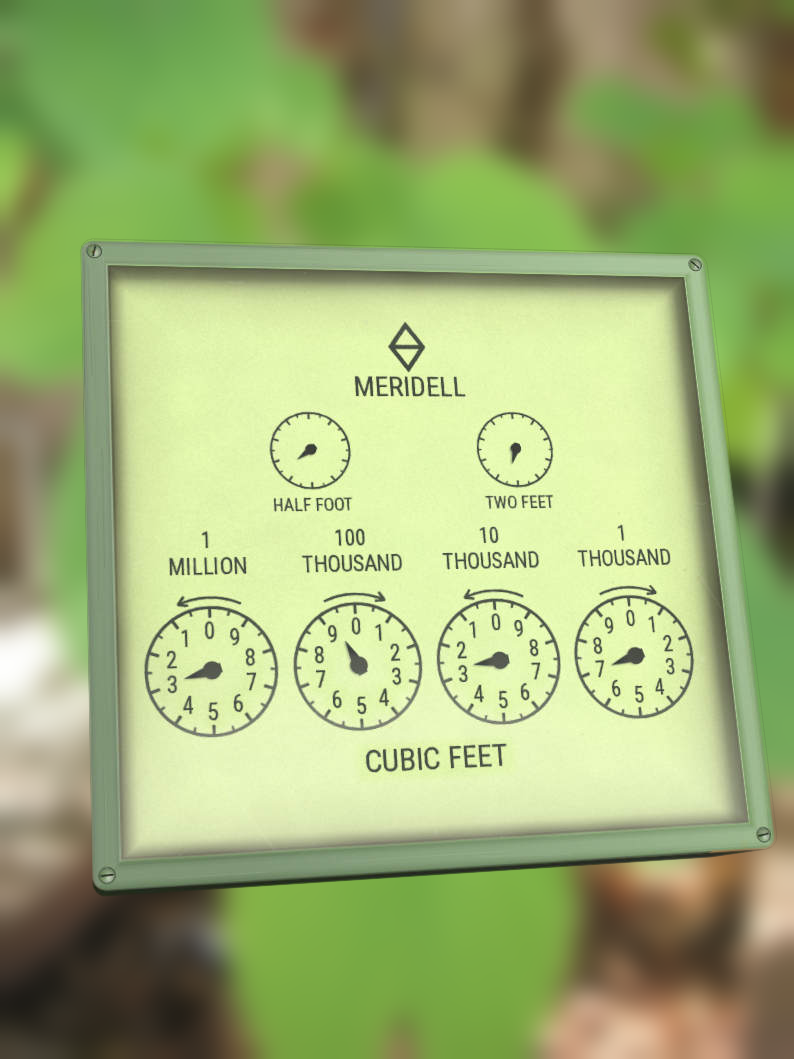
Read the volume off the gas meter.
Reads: 292700 ft³
